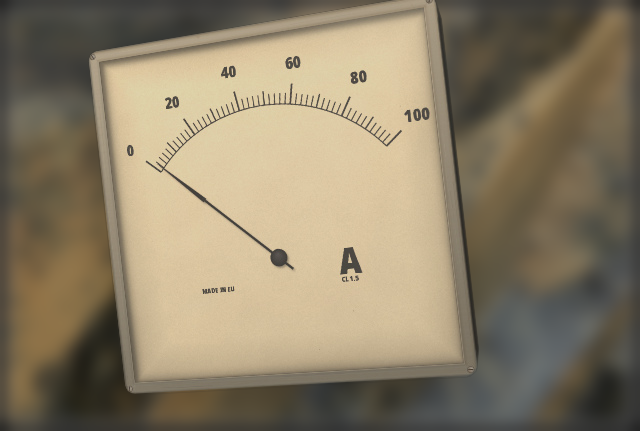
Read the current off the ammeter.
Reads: 2 A
